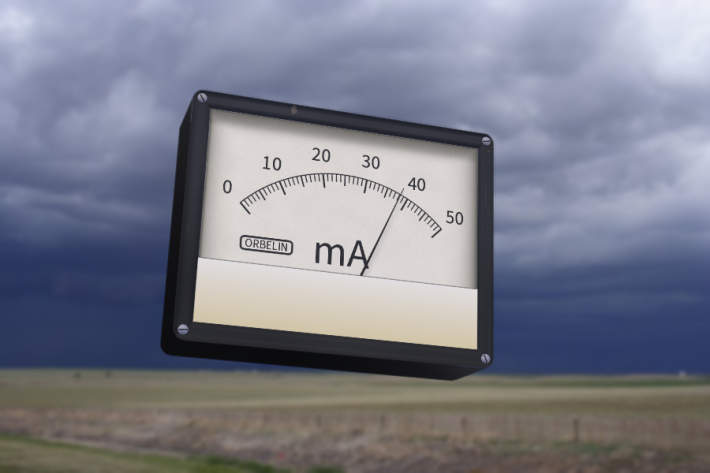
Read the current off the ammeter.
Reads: 38 mA
